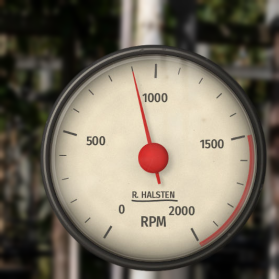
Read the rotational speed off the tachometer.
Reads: 900 rpm
